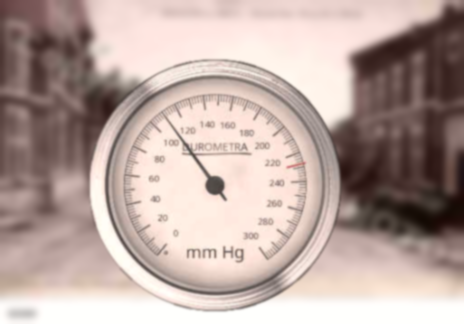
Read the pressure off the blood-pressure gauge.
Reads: 110 mmHg
